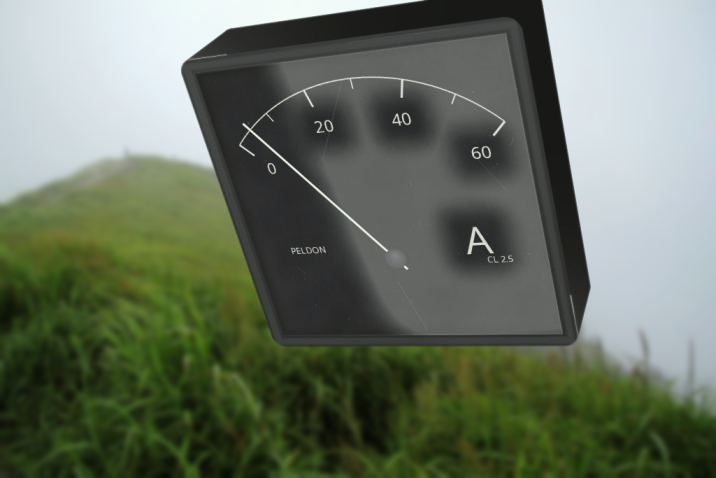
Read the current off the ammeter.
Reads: 5 A
